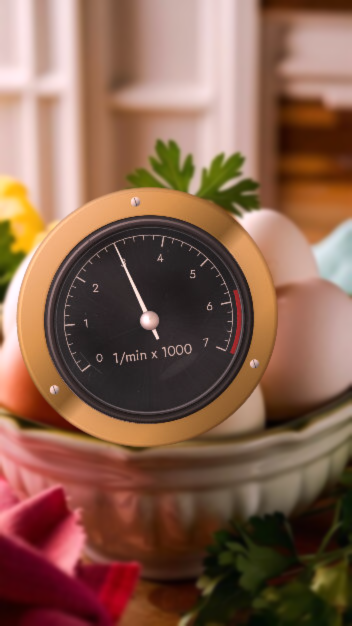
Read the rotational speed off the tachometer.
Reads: 3000 rpm
